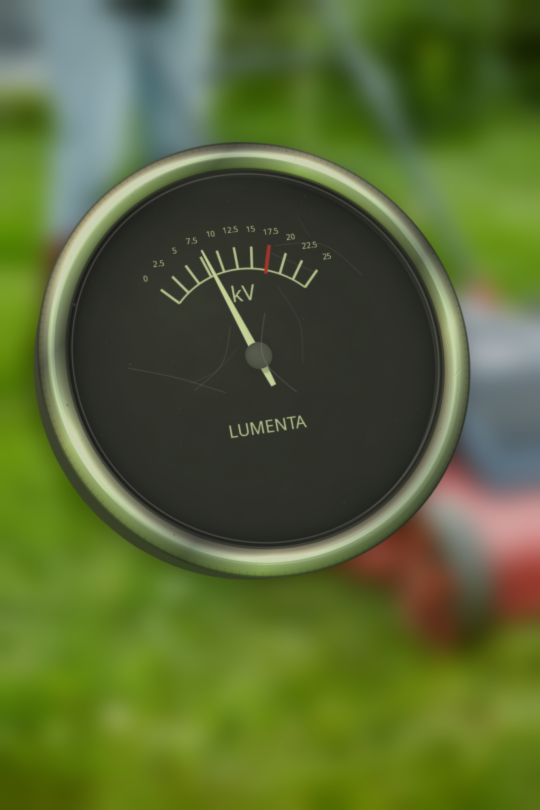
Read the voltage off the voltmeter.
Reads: 7.5 kV
